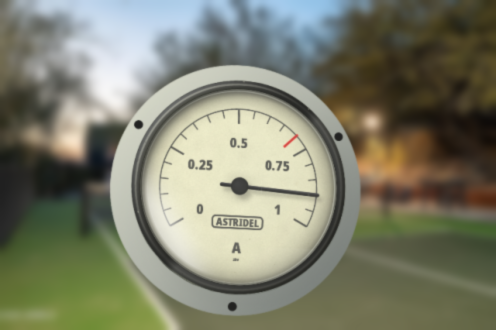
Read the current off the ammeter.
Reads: 0.9 A
